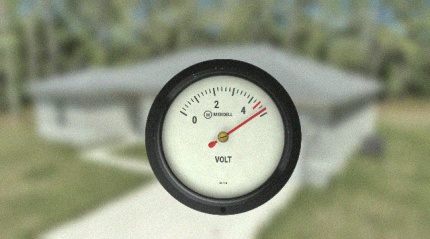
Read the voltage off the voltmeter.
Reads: 4.8 V
